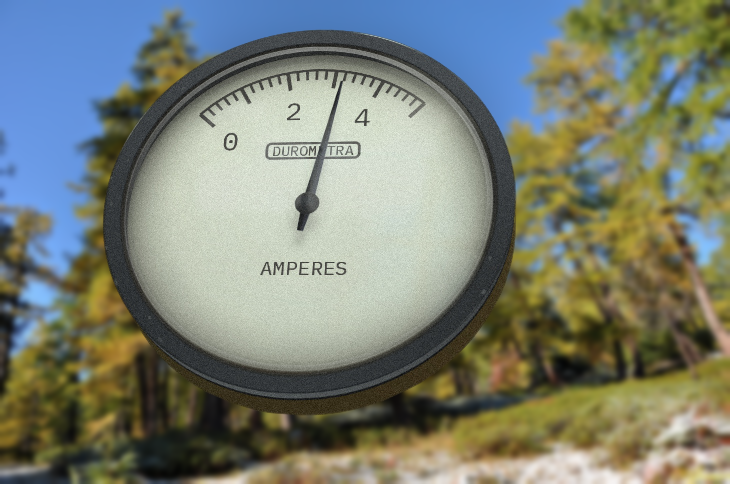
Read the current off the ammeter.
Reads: 3.2 A
